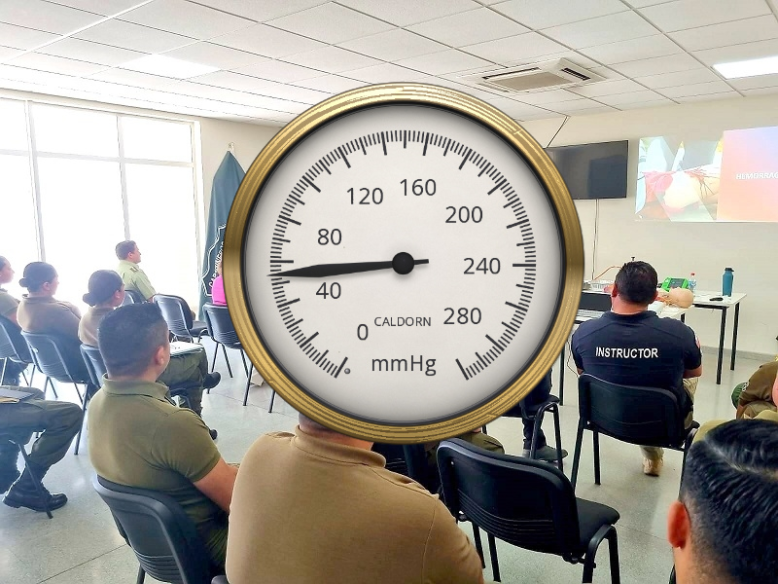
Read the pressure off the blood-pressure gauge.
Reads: 54 mmHg
